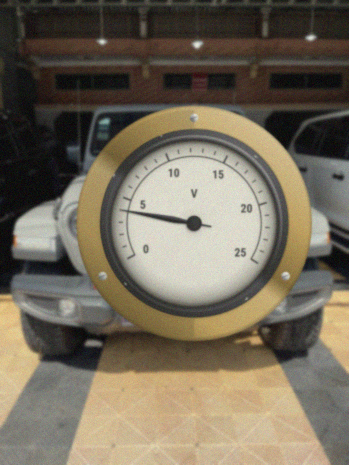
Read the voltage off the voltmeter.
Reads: 4 V
